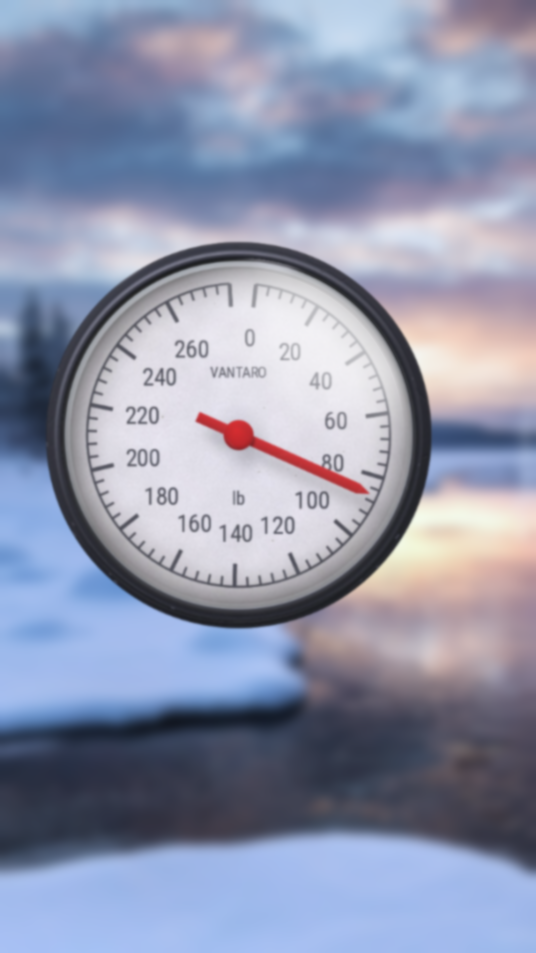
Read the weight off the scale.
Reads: 86 lb
